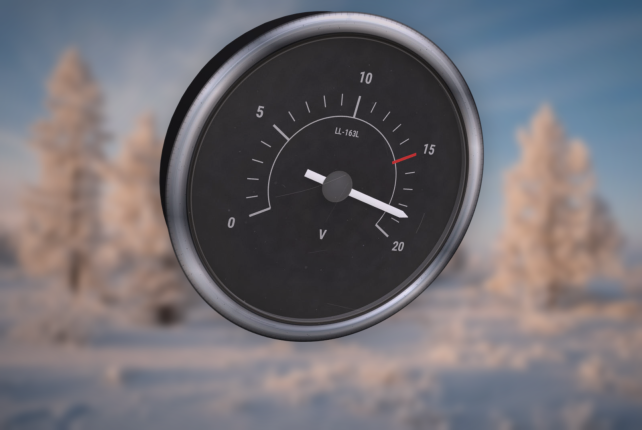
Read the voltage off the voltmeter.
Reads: 18.5 V
